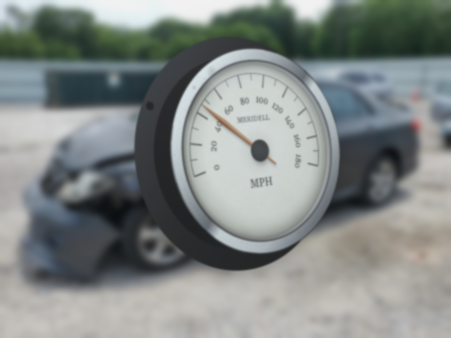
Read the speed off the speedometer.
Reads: 45 mph
